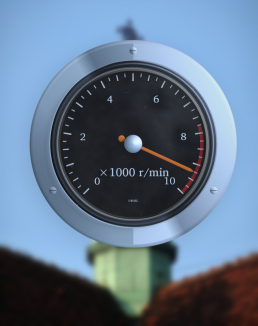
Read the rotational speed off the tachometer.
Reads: 9250 rpm
